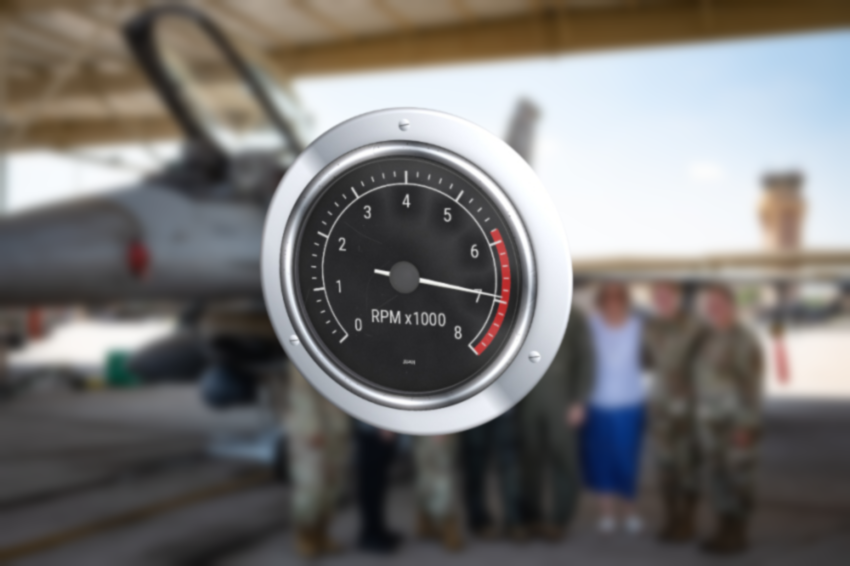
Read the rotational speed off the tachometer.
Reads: 6900 rpm
